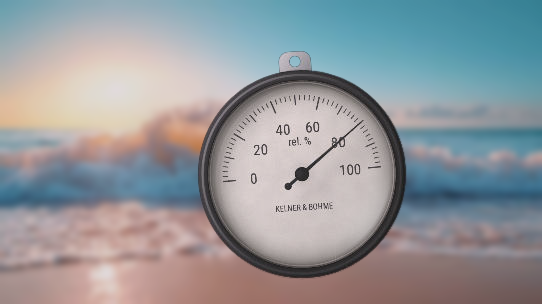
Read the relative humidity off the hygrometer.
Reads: 80 %
